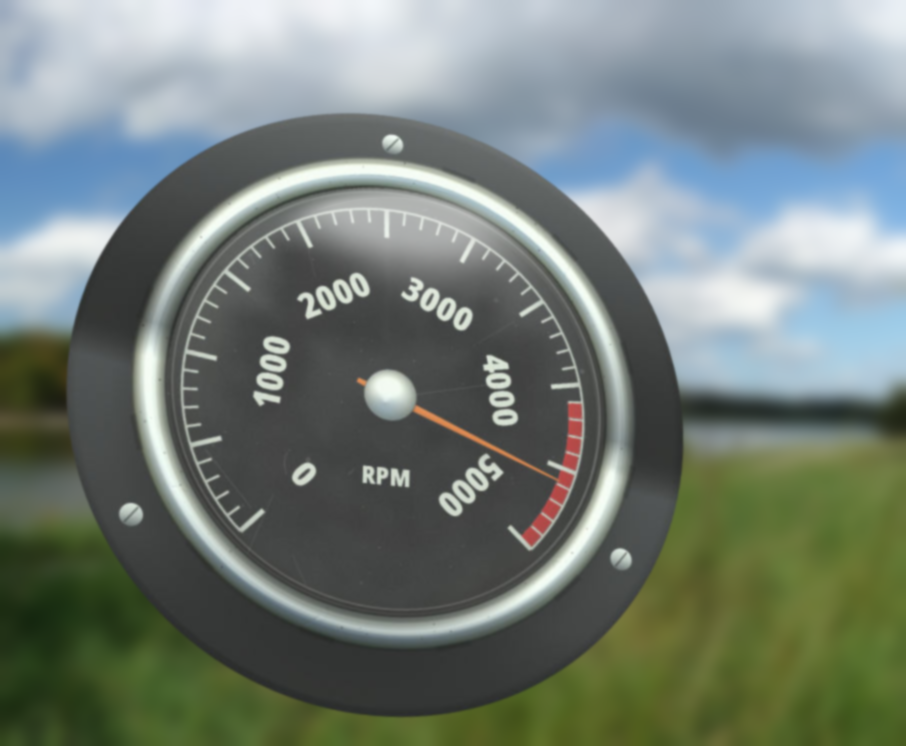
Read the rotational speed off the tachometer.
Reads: 4600 rpm
